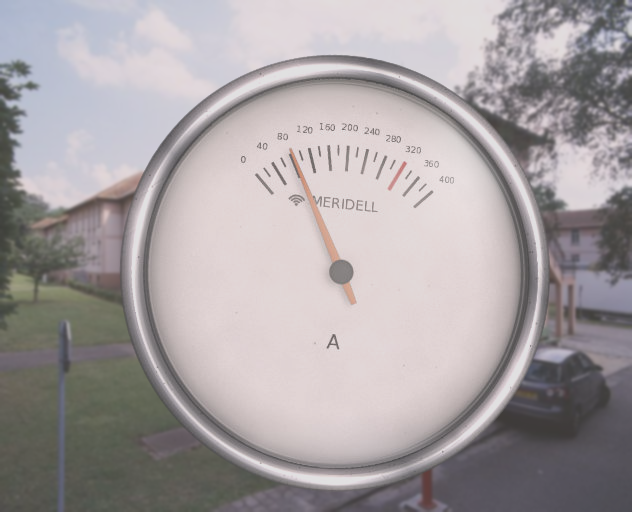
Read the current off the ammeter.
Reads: 80 A
